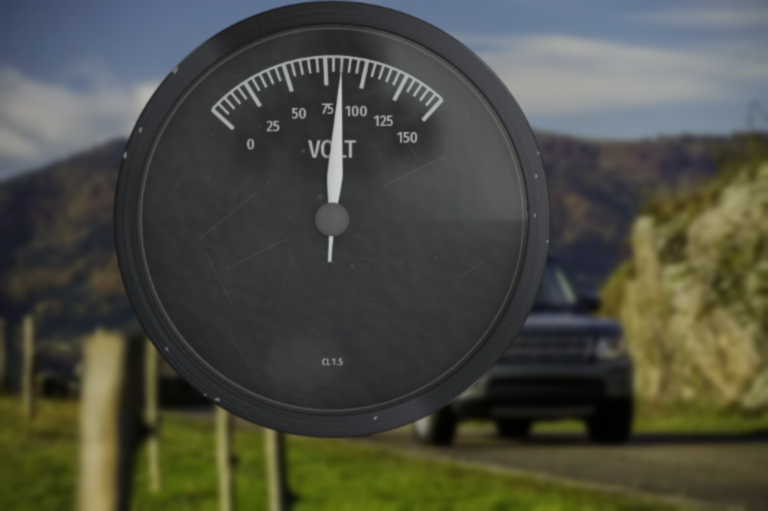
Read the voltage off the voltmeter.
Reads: 85 V
